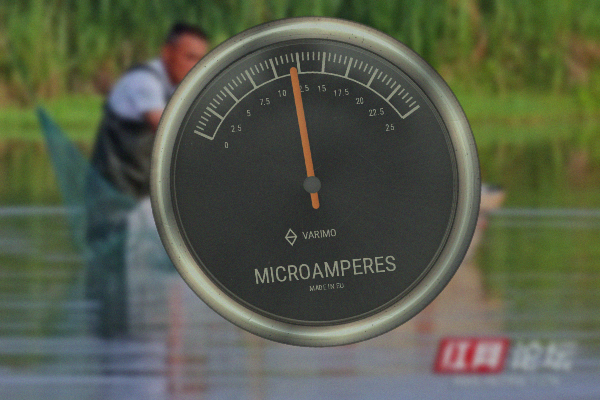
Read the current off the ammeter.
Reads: 12 µA
